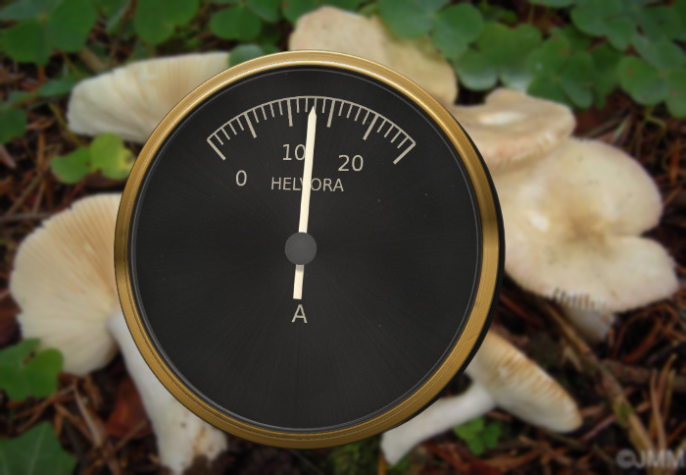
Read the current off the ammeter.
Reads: 13 A
